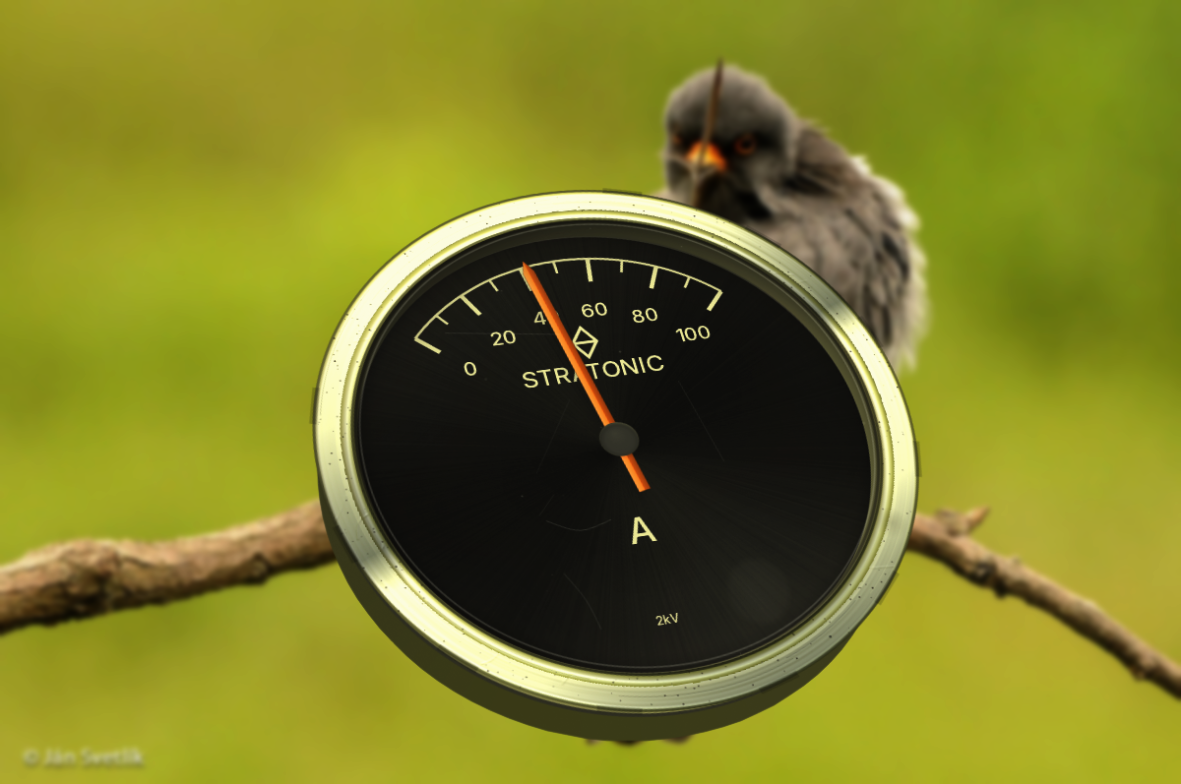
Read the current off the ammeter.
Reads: 40 A
